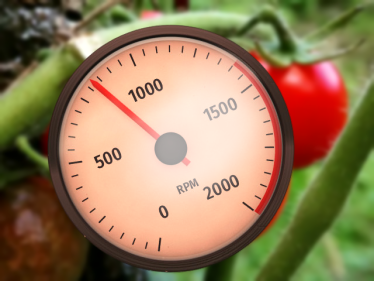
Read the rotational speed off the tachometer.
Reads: 825 rpm
